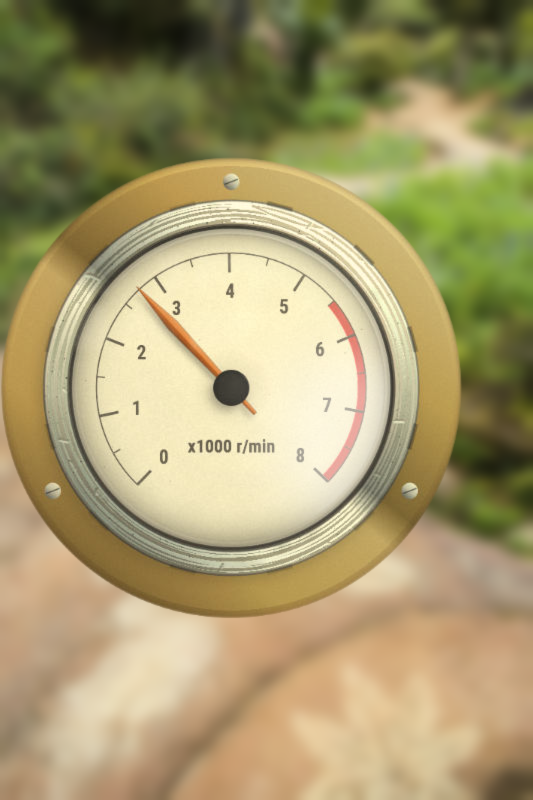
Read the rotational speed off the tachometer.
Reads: 2750 rpm
